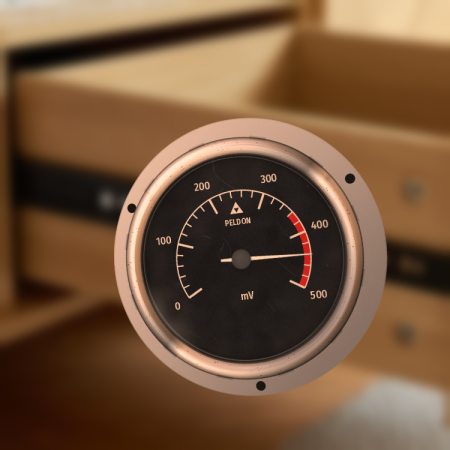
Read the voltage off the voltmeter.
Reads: 440 mV
